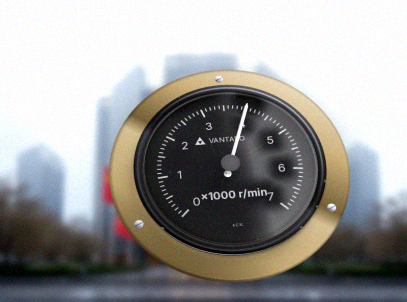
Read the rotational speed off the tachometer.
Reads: 4000 rpm
